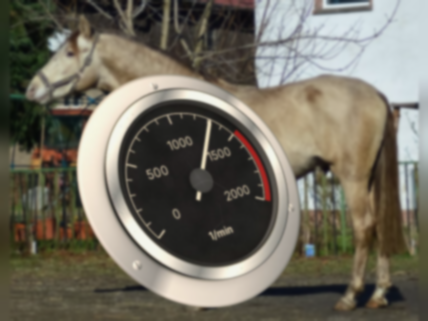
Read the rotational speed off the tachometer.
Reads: 1300 rpm
